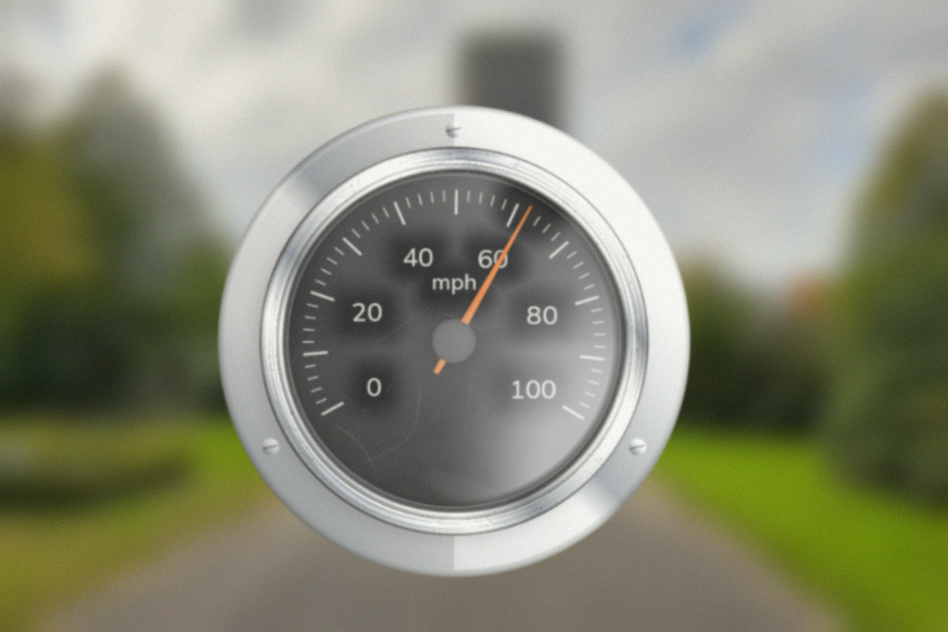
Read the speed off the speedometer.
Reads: 62 mph
